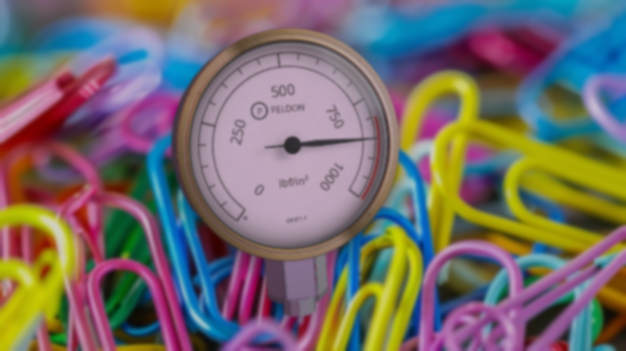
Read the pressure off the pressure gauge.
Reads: 850 psi
